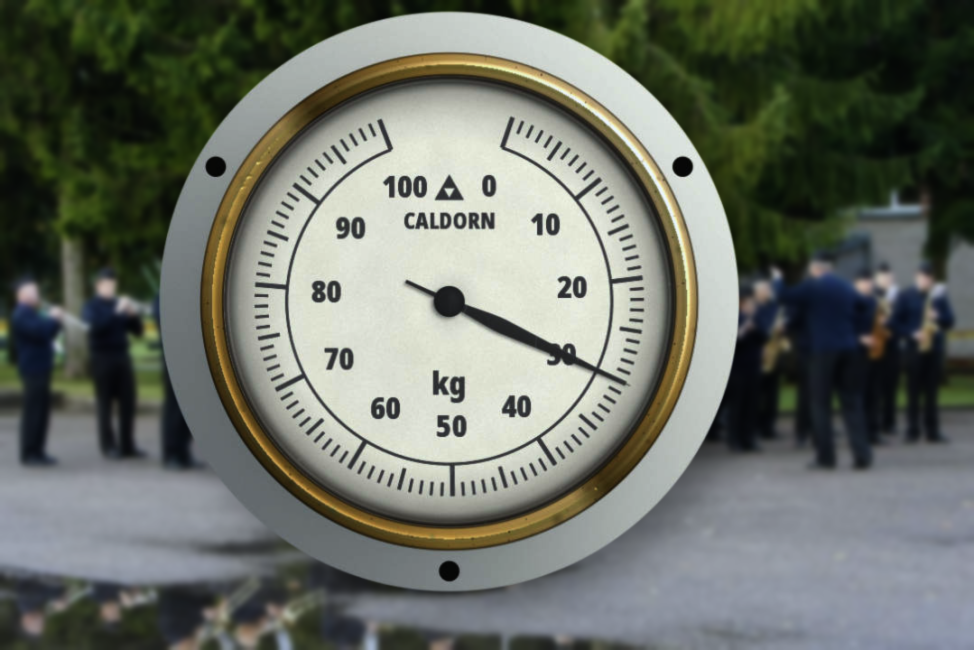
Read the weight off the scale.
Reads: 30 kg
